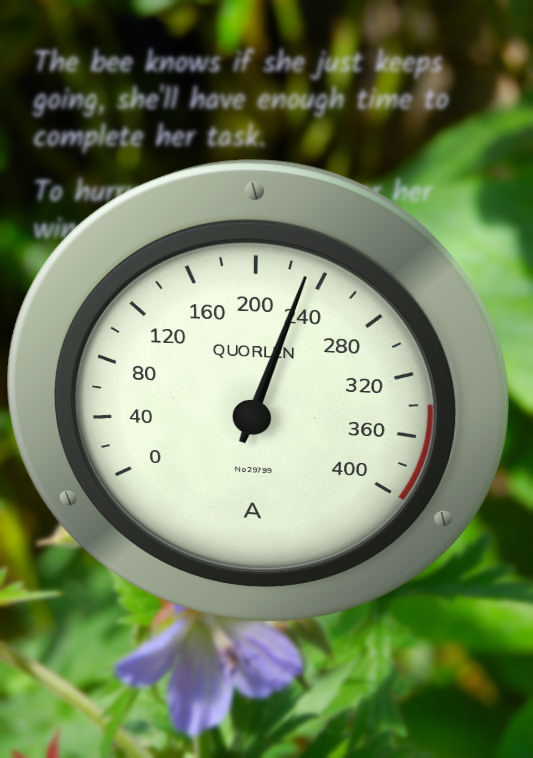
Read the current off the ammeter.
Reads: 230 A
